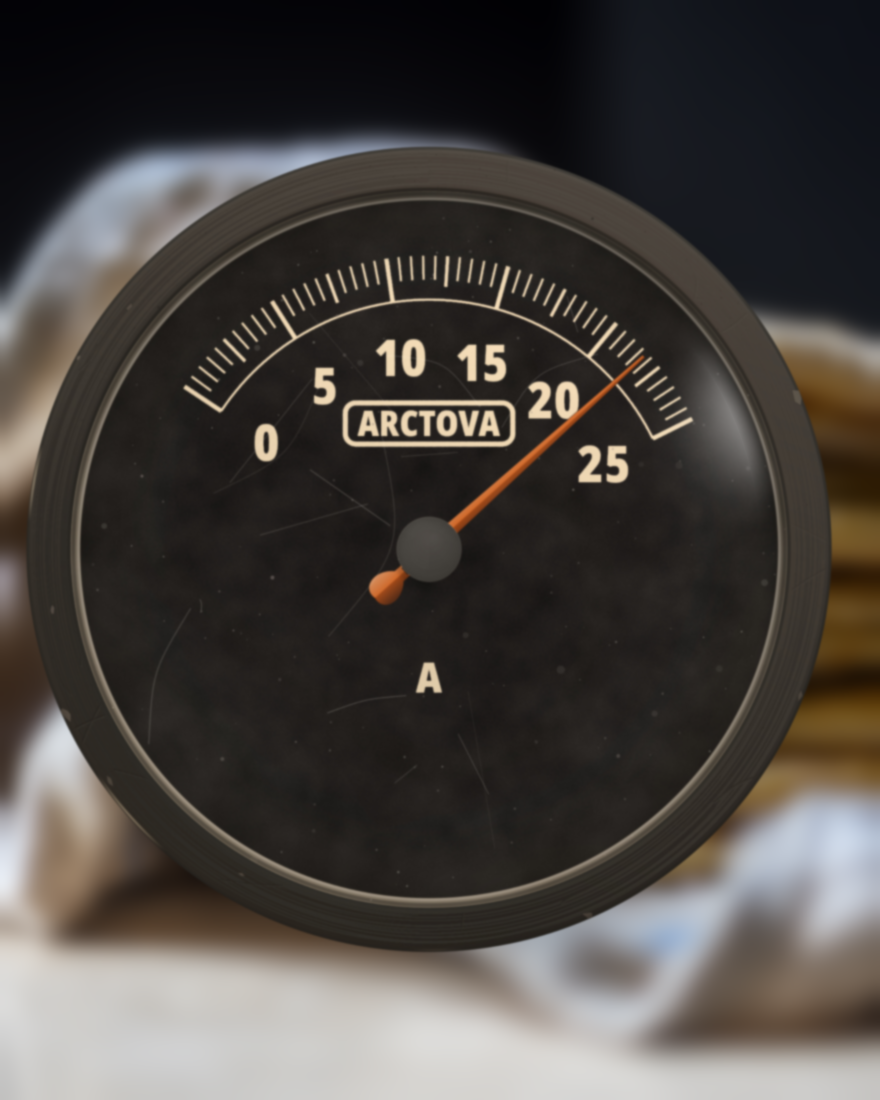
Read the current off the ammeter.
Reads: 21.75 A
